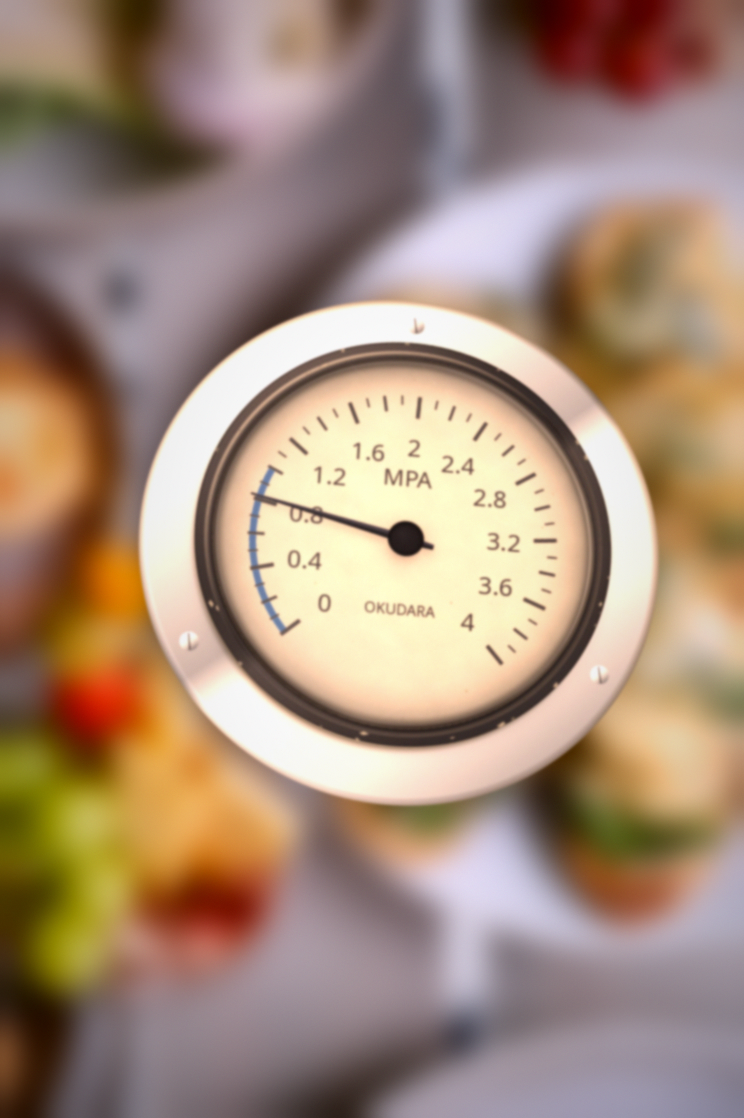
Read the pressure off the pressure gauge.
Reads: 0.8 MPa
